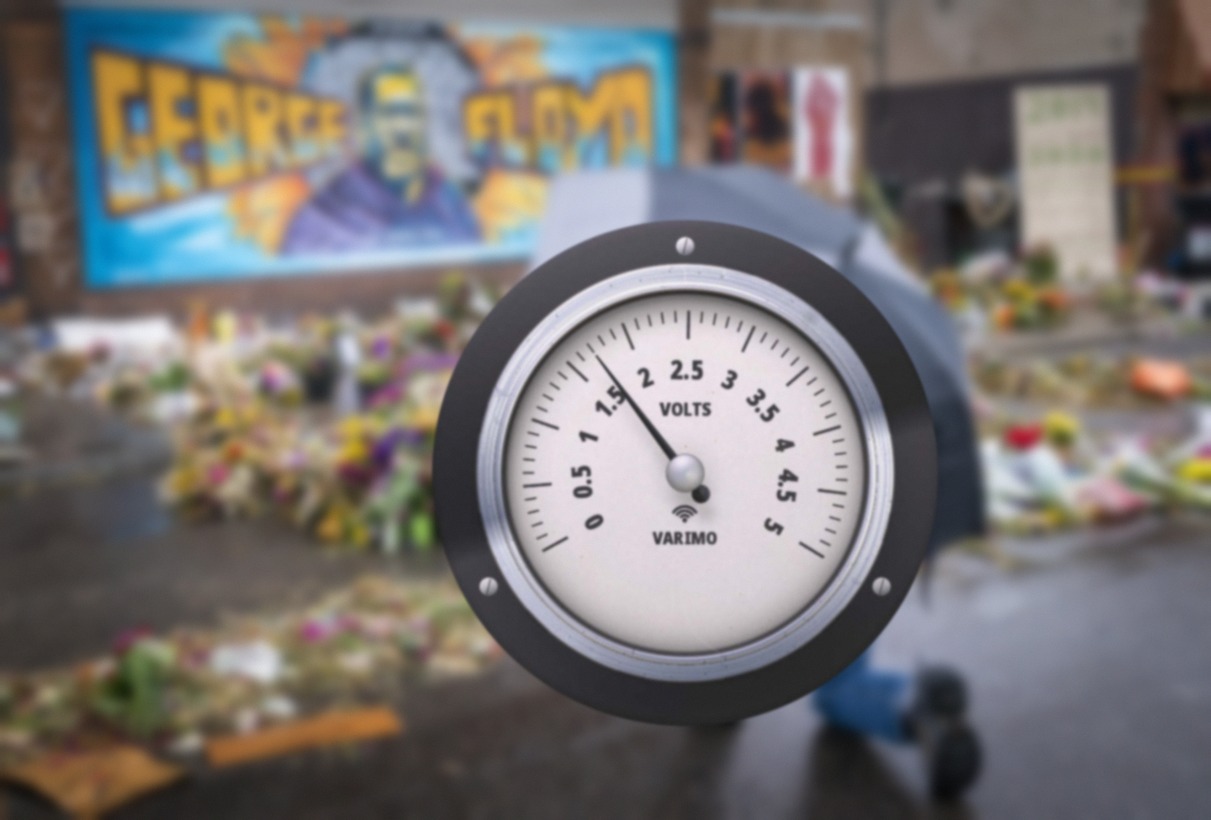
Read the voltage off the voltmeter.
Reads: 1.7 V
